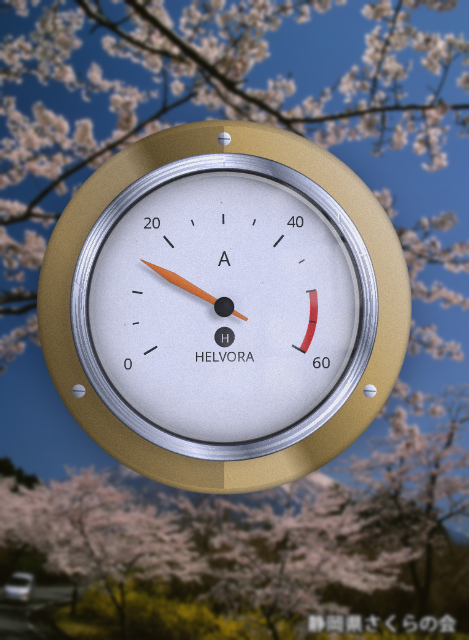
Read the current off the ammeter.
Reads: 15 A
